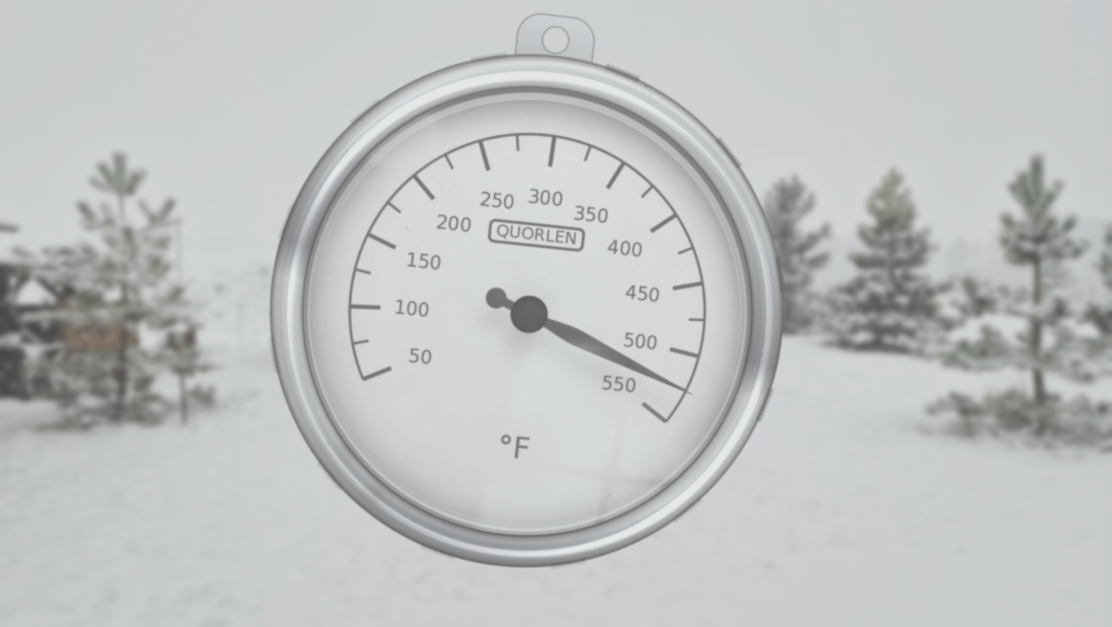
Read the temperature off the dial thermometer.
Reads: 525 °F
